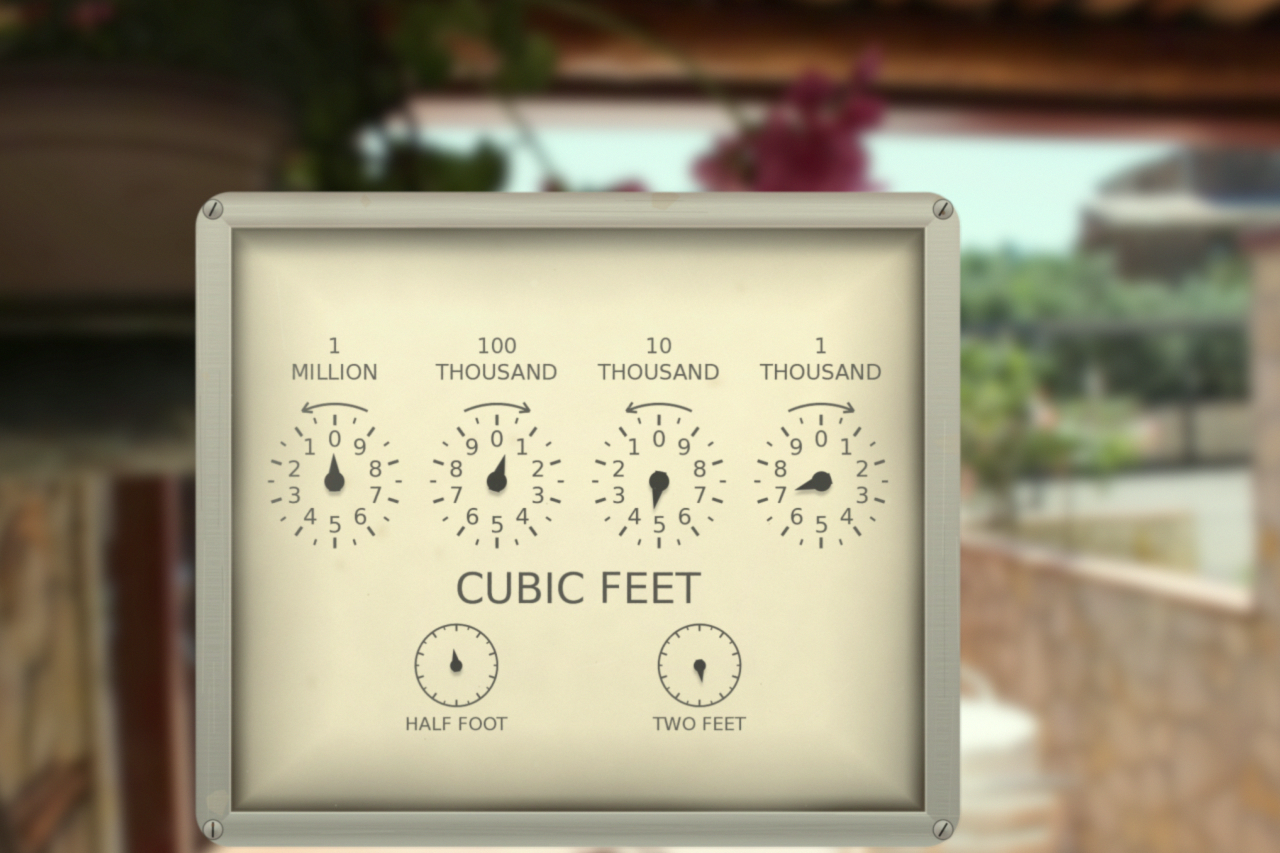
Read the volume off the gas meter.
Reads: 4700 ft³
